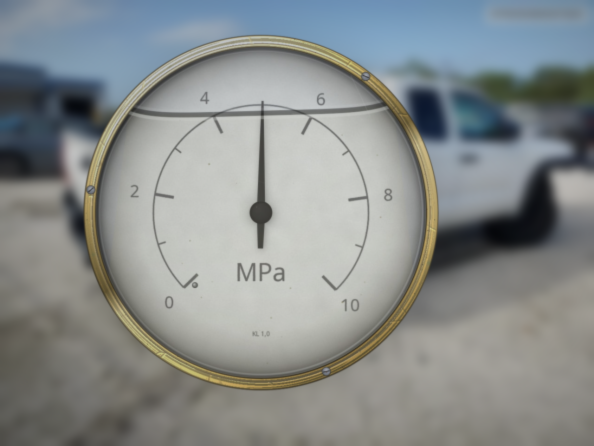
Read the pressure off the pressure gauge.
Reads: 5 MPa
